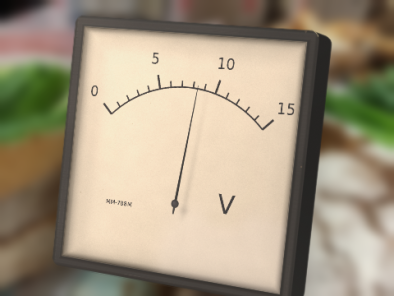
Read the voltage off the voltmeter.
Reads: 8.5 V
